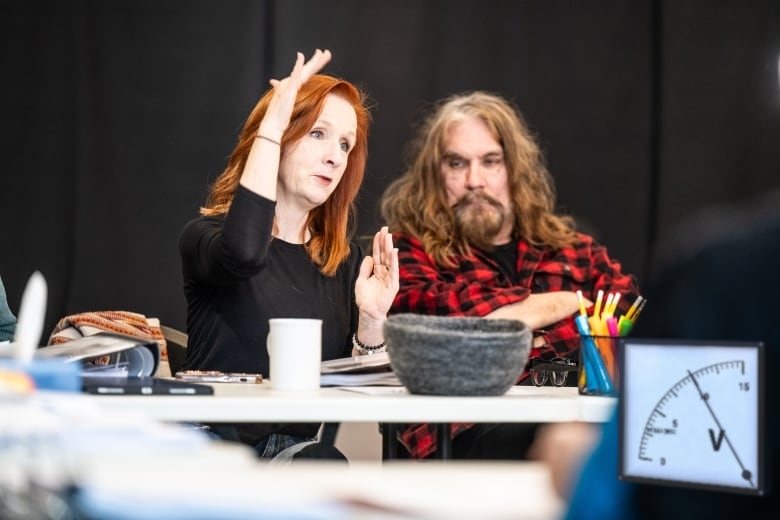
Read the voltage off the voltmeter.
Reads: 10 V
